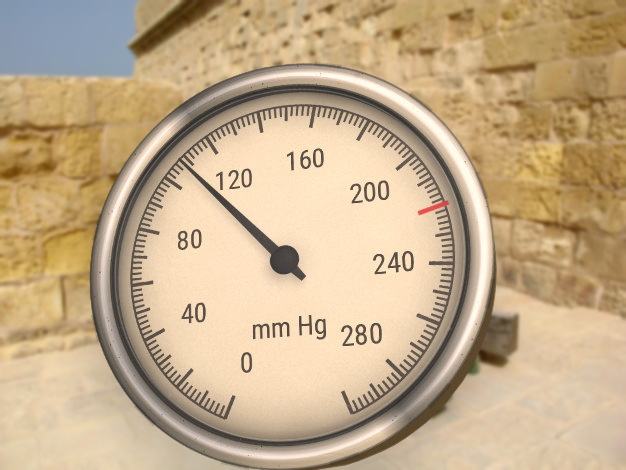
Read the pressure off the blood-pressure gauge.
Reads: 108 mmHg
